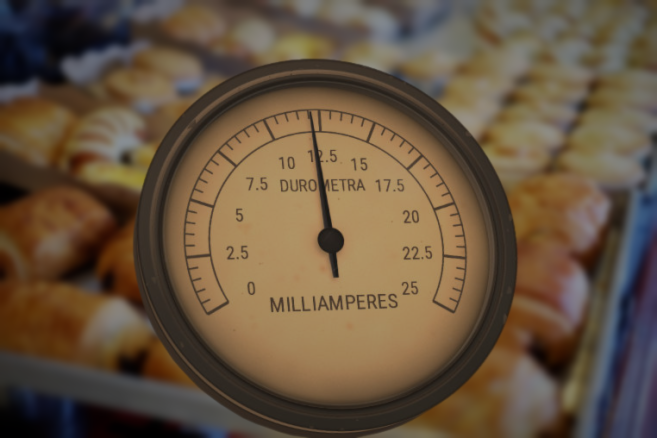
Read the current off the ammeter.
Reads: 12 mA
